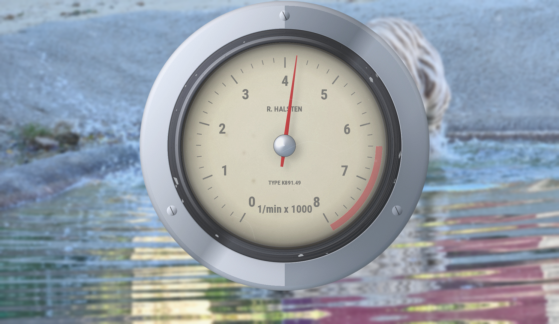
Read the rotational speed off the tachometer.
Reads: 4200 rpm
